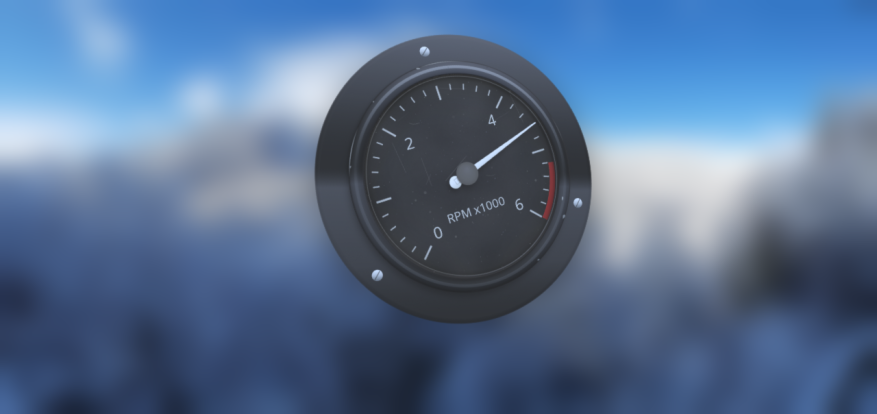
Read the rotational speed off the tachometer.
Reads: 4600 rpm
